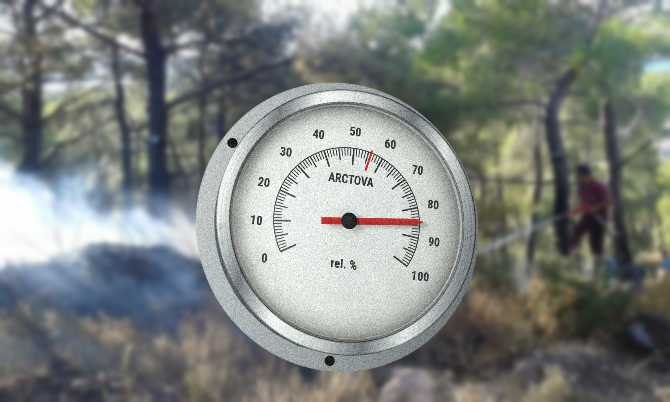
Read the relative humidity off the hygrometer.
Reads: 85 %
